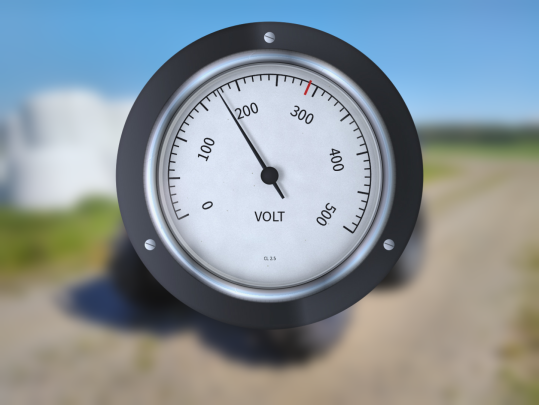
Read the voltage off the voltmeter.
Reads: 175 V
